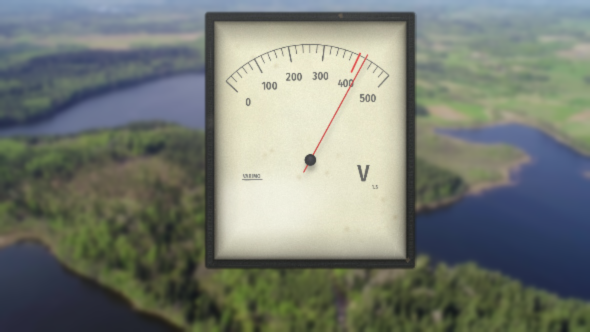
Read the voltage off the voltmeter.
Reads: 420 V
